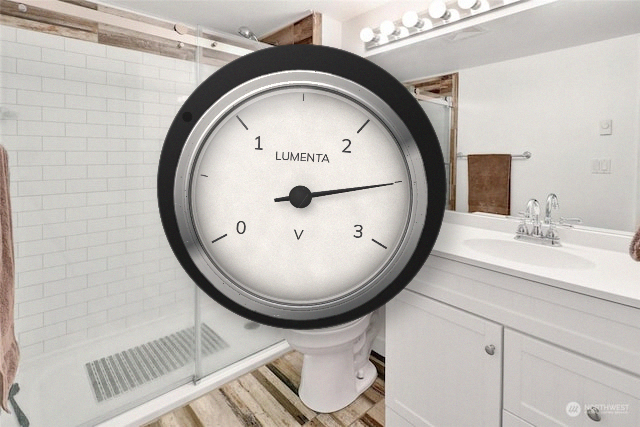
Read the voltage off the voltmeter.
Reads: 2.5 V
